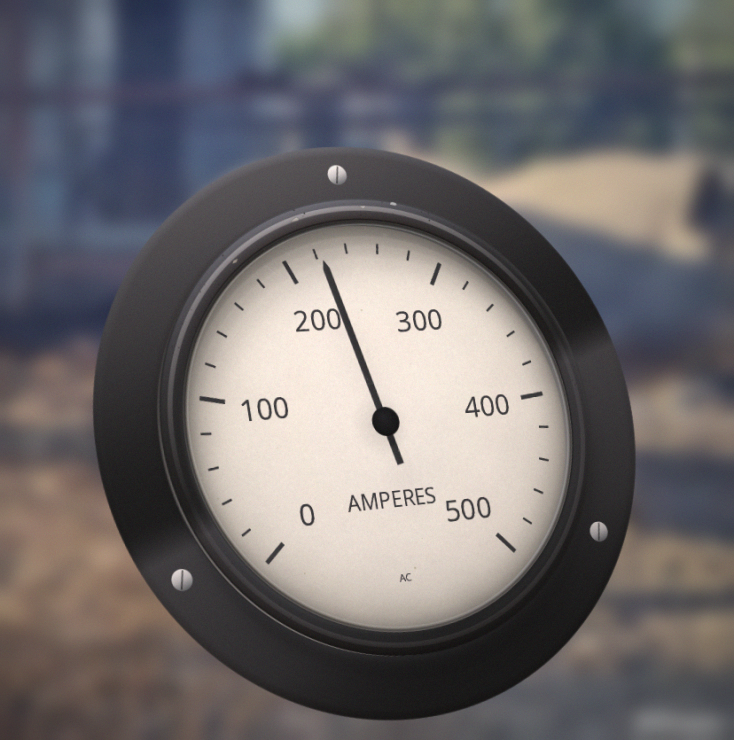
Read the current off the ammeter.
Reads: 220 A
